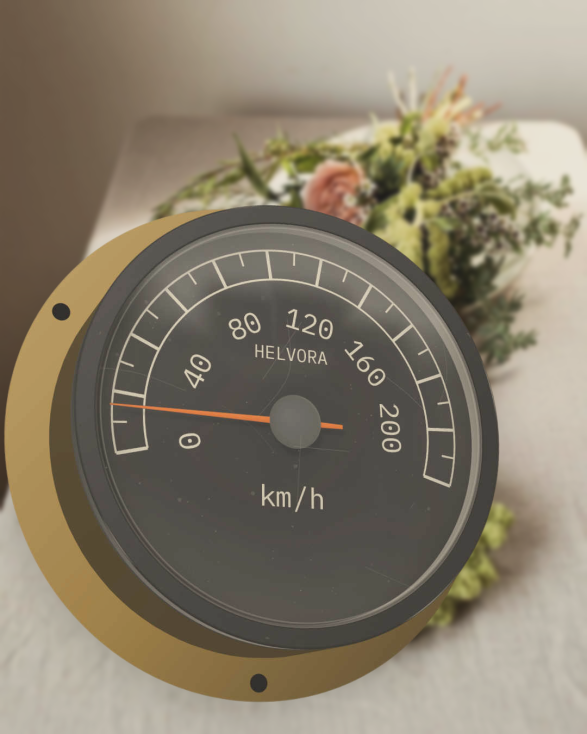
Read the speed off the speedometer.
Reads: 15 km/h
